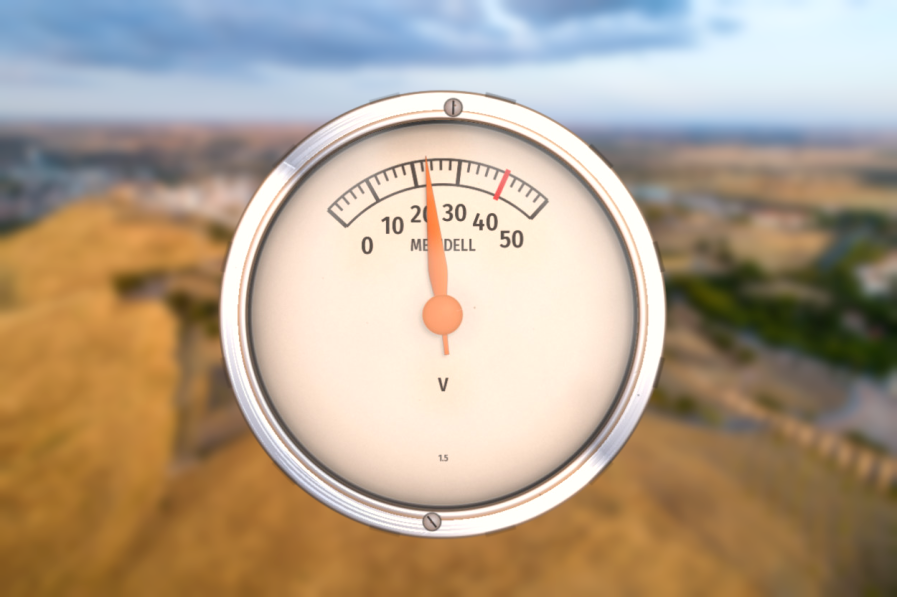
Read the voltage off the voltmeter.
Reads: 23 V
